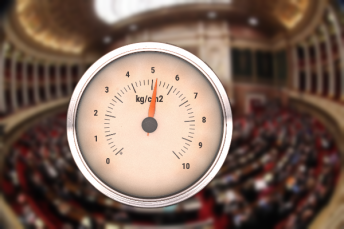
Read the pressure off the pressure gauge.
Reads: 5.2 kg/cm²
